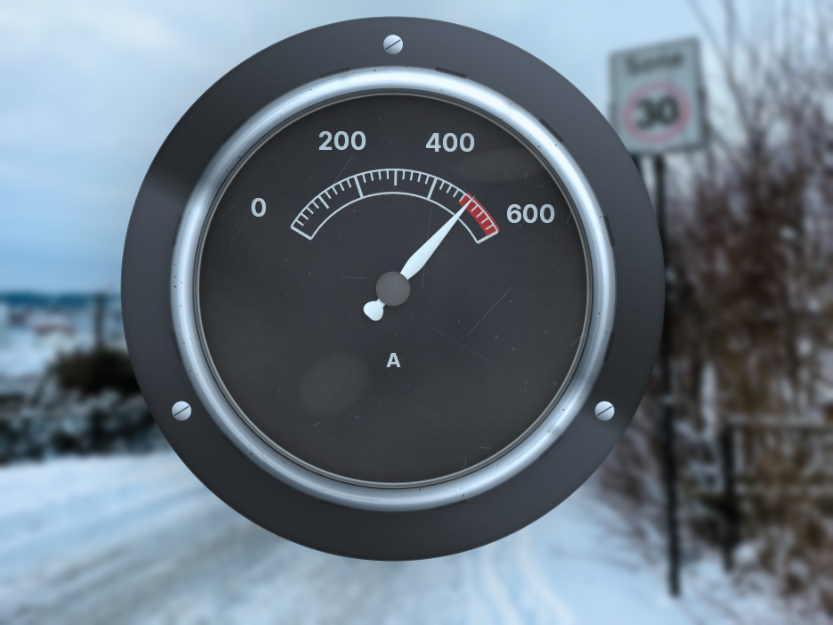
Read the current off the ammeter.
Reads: 500 A
